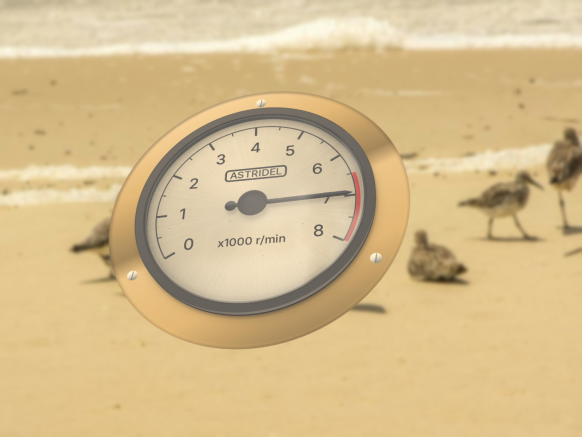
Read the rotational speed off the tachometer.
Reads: 7000 rpm
